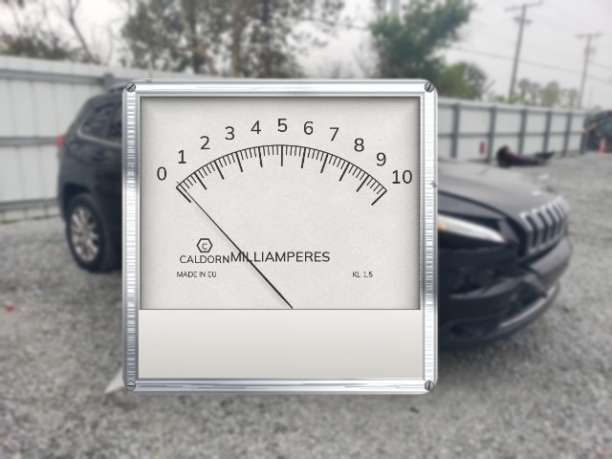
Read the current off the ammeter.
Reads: 0.2 mA
